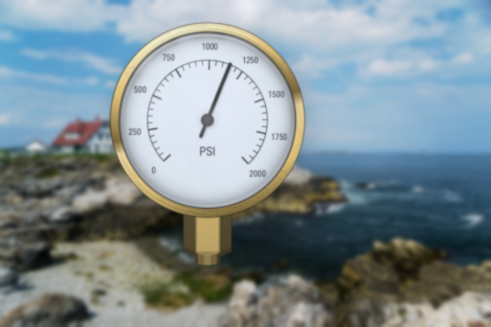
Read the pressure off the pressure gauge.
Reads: 1150 psi
